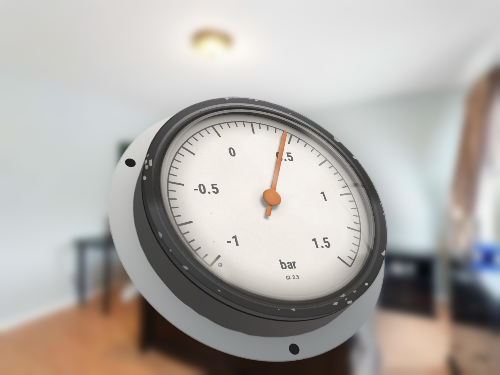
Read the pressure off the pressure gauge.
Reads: 0.45 bar
